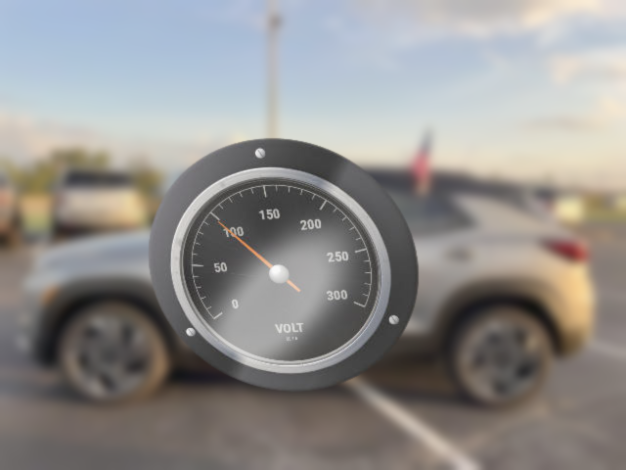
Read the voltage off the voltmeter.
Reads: 100 V
